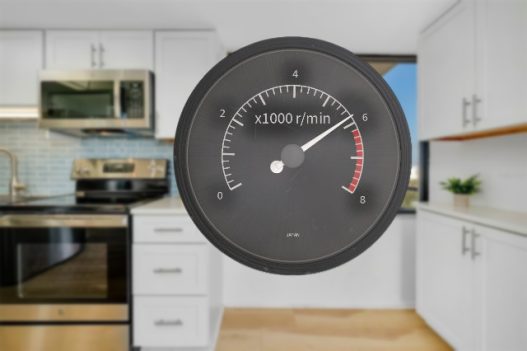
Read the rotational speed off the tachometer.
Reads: 5800 rpm
